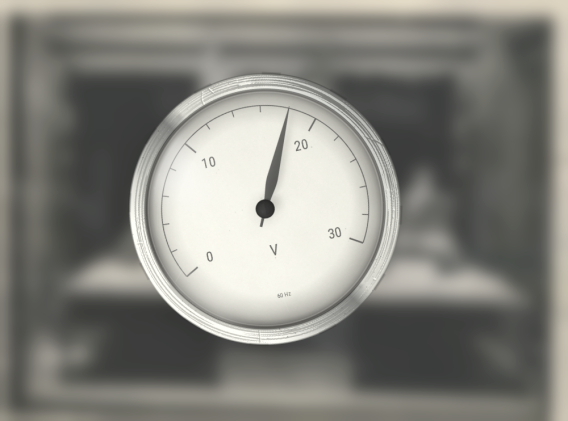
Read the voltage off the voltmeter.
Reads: 18 V
